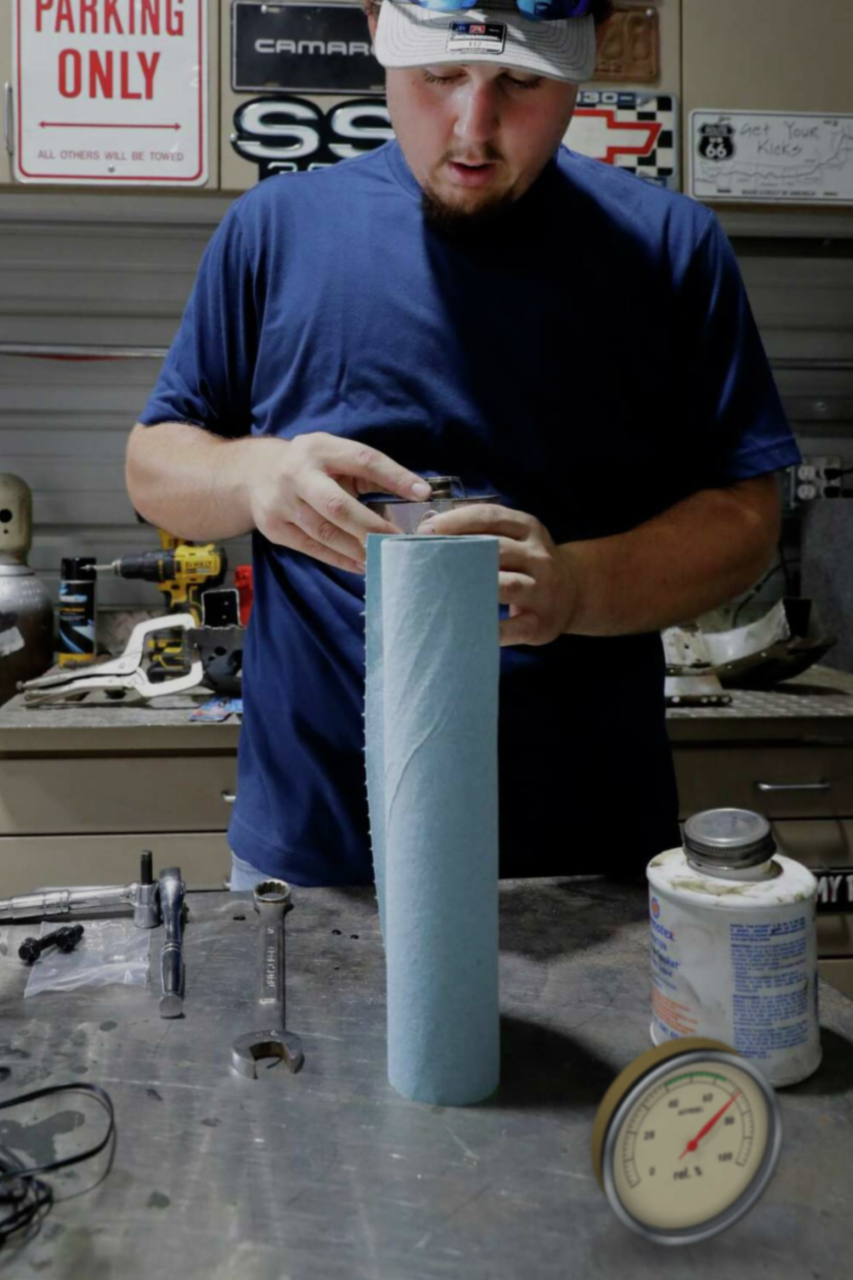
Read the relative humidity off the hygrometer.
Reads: 70 %
